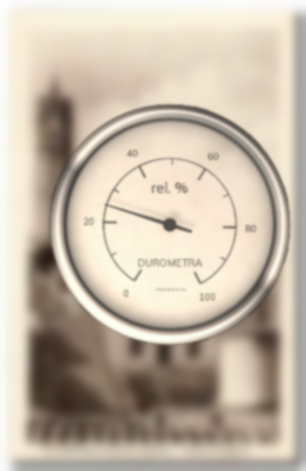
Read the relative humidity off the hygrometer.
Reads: 25 %
